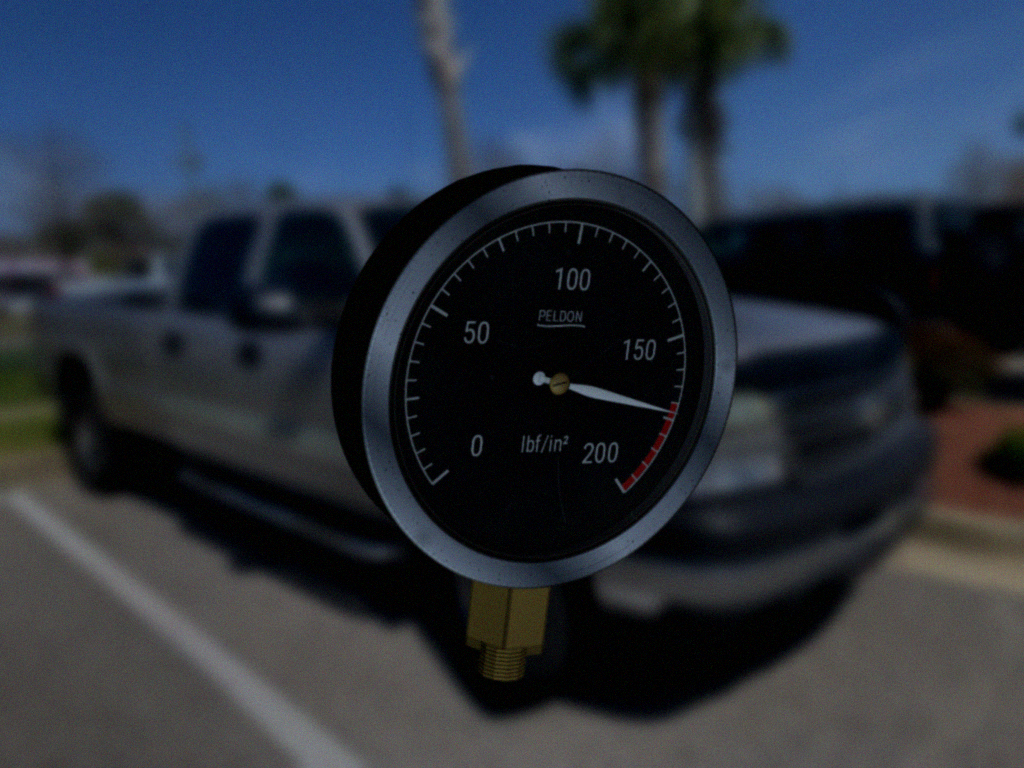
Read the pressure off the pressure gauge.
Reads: 172.5 psi
